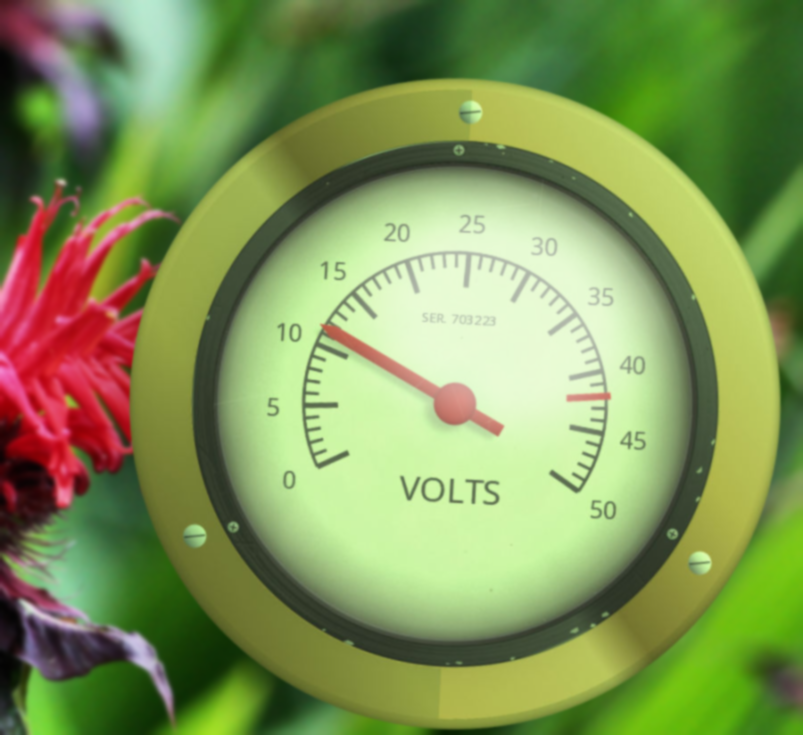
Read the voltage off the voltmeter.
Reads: 11.5 V
